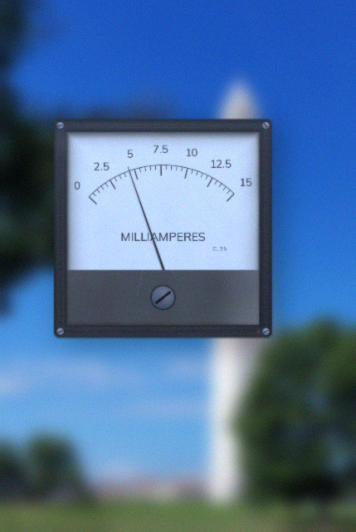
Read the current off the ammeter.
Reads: 4.5 mA
